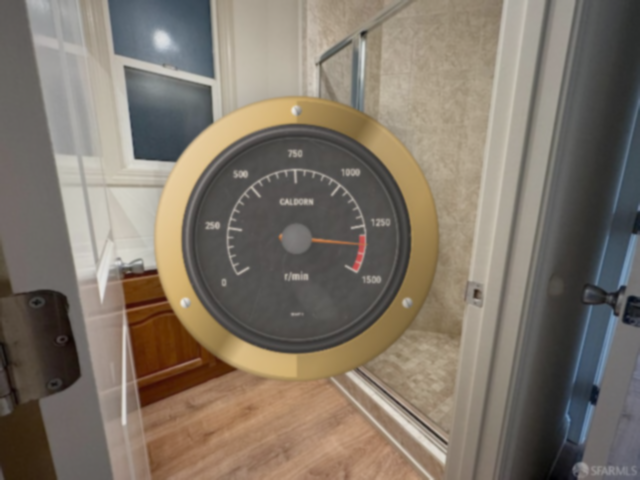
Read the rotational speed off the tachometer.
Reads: 1350 rpm
